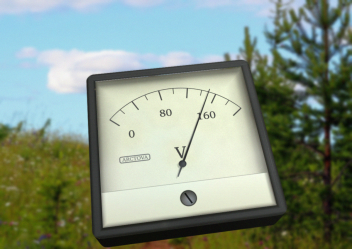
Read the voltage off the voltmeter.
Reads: 150 V
